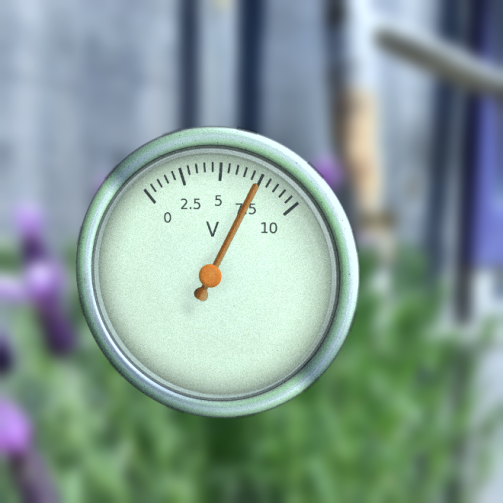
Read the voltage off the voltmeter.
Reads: 7.5 V
